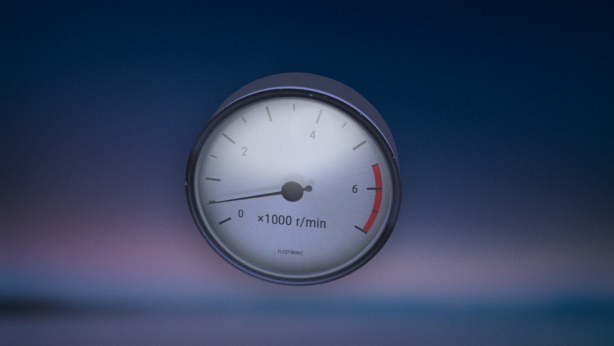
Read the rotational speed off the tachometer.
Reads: 500 rpm
